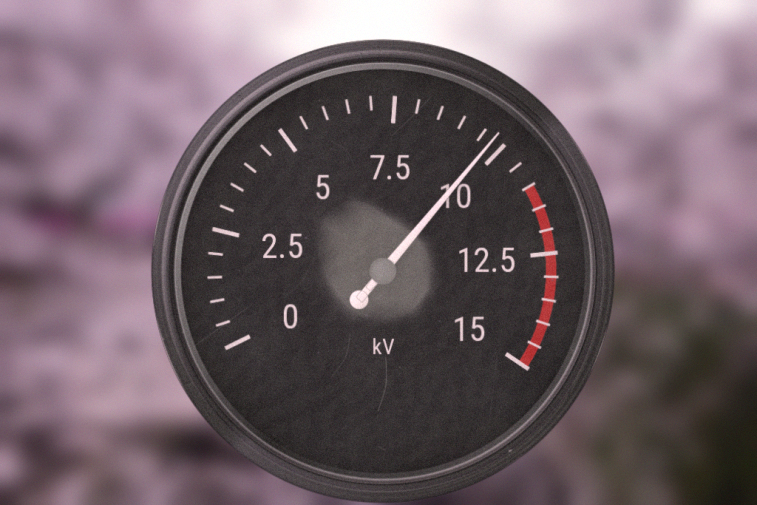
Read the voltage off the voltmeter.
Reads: 9.75 kV
